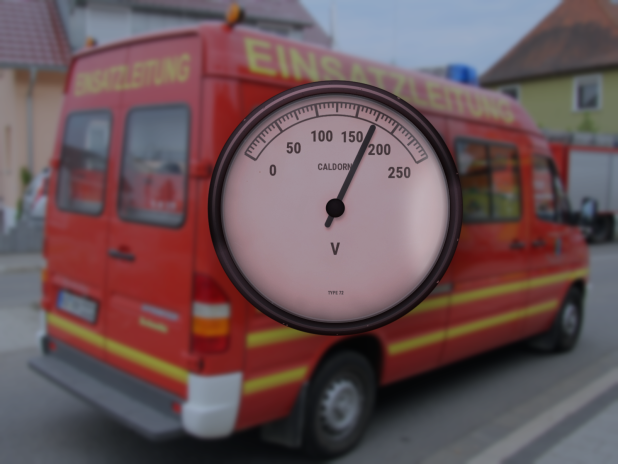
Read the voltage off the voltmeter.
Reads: 175 V
